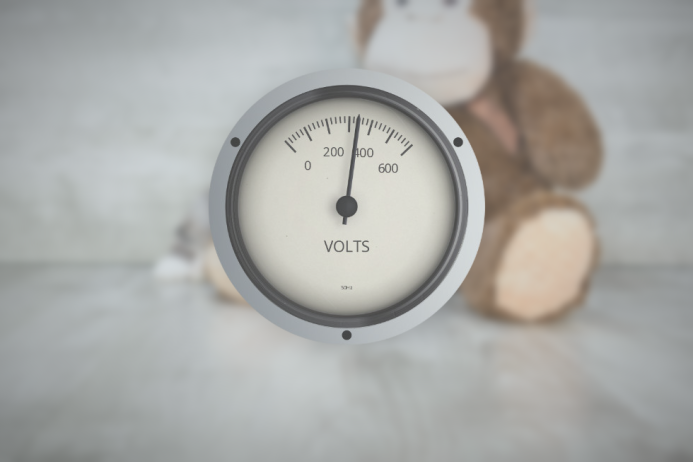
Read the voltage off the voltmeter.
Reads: 340 V
